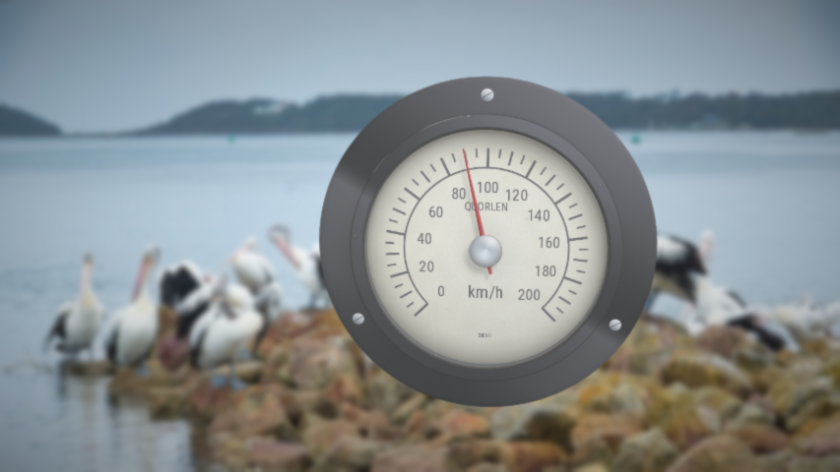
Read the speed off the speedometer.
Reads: 90 km/h
